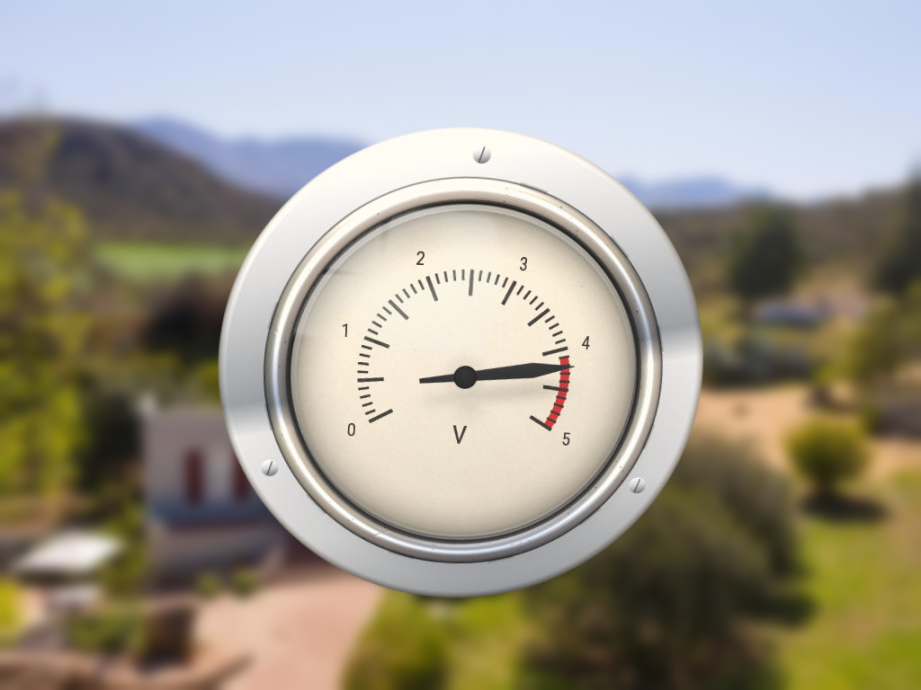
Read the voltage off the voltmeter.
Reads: 4.2 V
